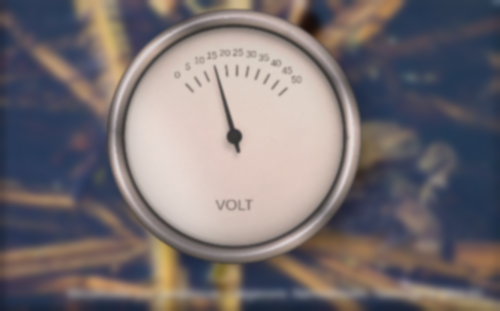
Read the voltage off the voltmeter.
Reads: 15 V
